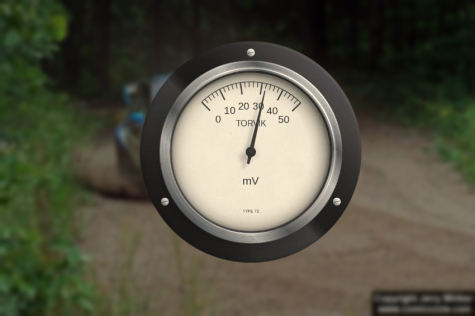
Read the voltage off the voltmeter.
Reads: 32 mV
